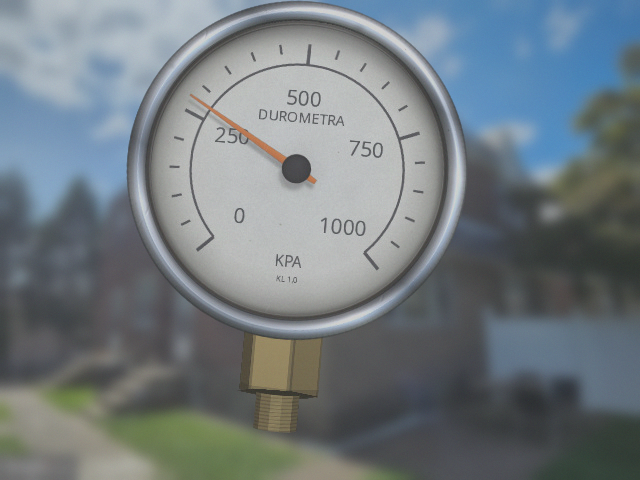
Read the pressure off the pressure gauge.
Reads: 275 kPa
